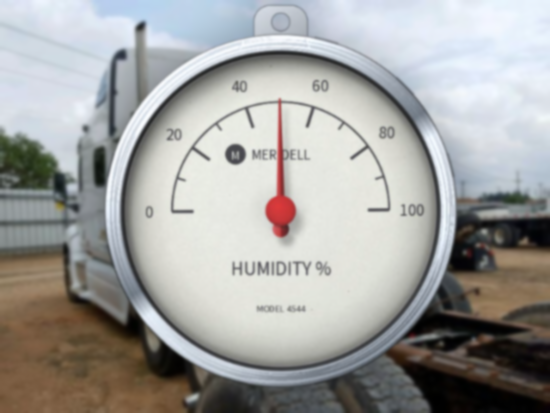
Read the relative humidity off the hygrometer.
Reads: 50 %
